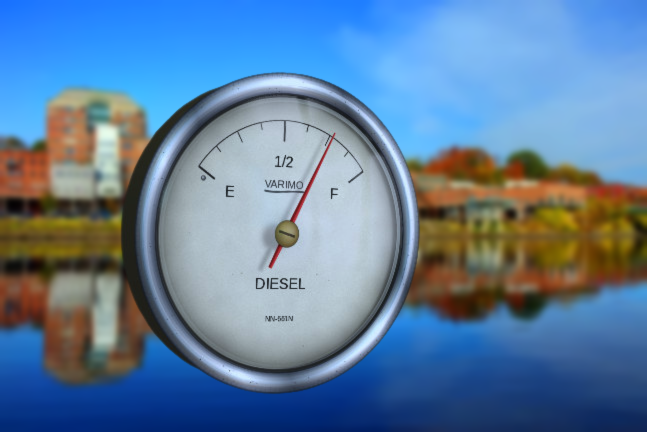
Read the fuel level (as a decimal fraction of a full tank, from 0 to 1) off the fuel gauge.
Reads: 0.75
